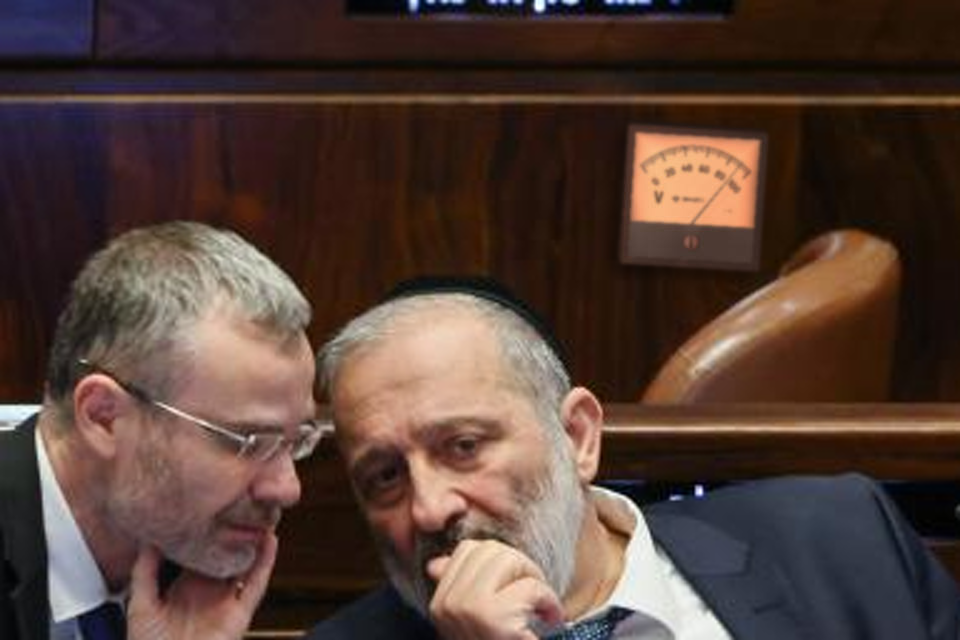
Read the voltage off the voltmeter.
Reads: 90 V
